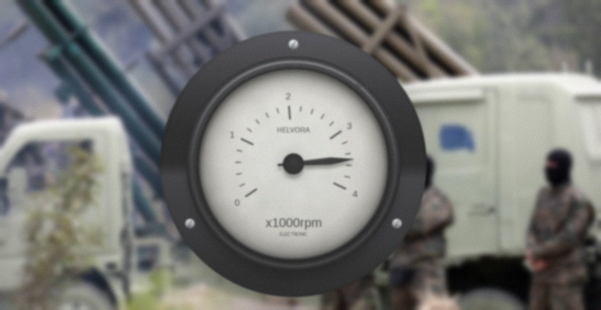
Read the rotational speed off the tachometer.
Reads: 3500 rpm
